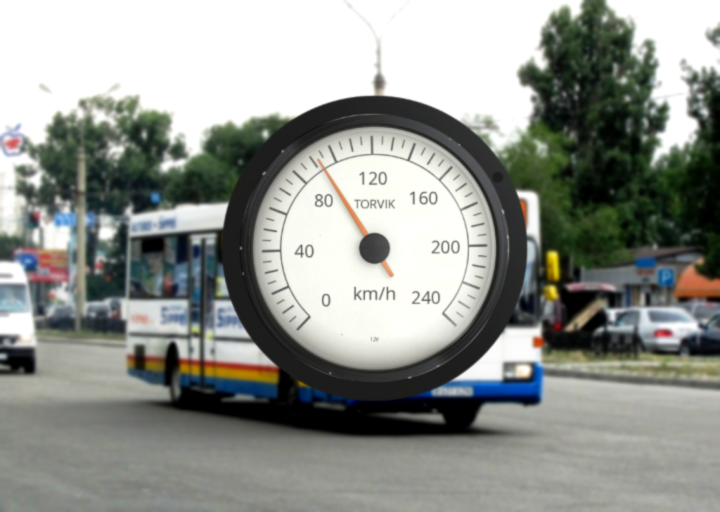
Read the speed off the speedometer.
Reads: 92.5 km/h
